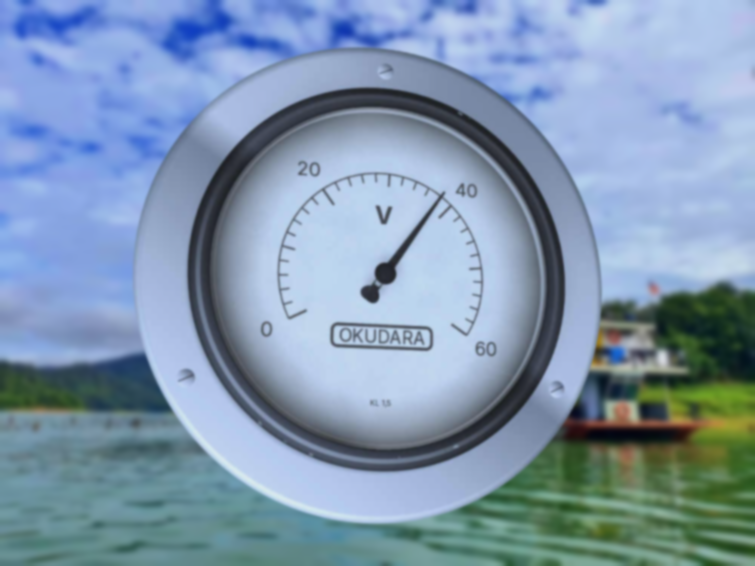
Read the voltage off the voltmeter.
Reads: 38 V
